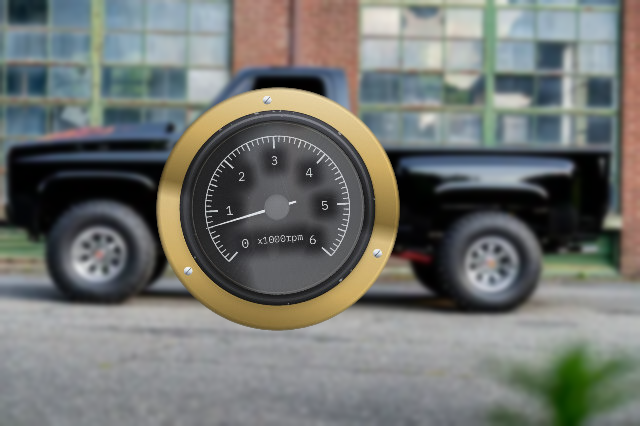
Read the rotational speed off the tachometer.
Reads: 700 rpm
